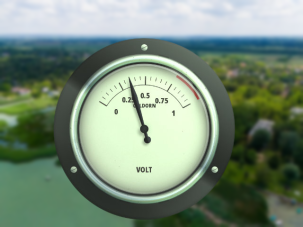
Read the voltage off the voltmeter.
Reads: 0.35 V
